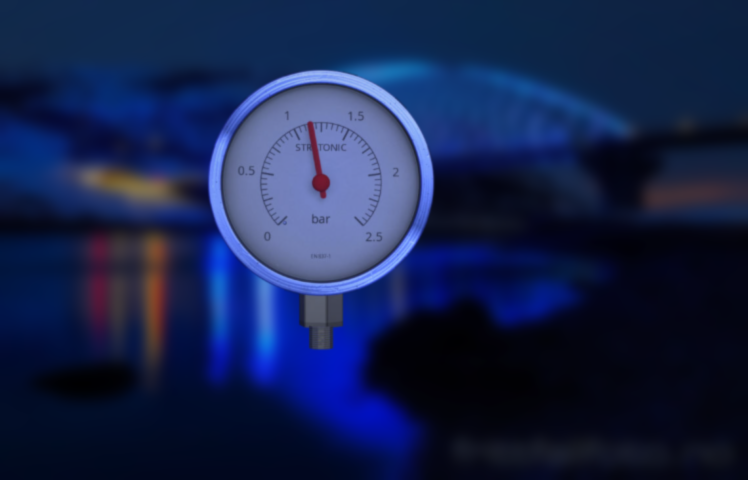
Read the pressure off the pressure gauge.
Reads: 1.15 bar
